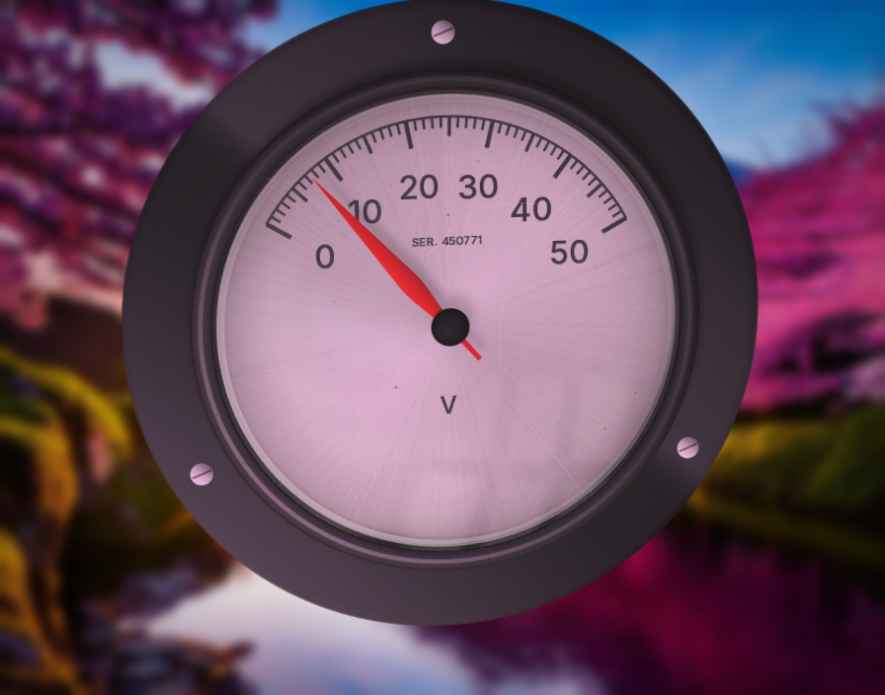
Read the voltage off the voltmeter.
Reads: 7.5 V
